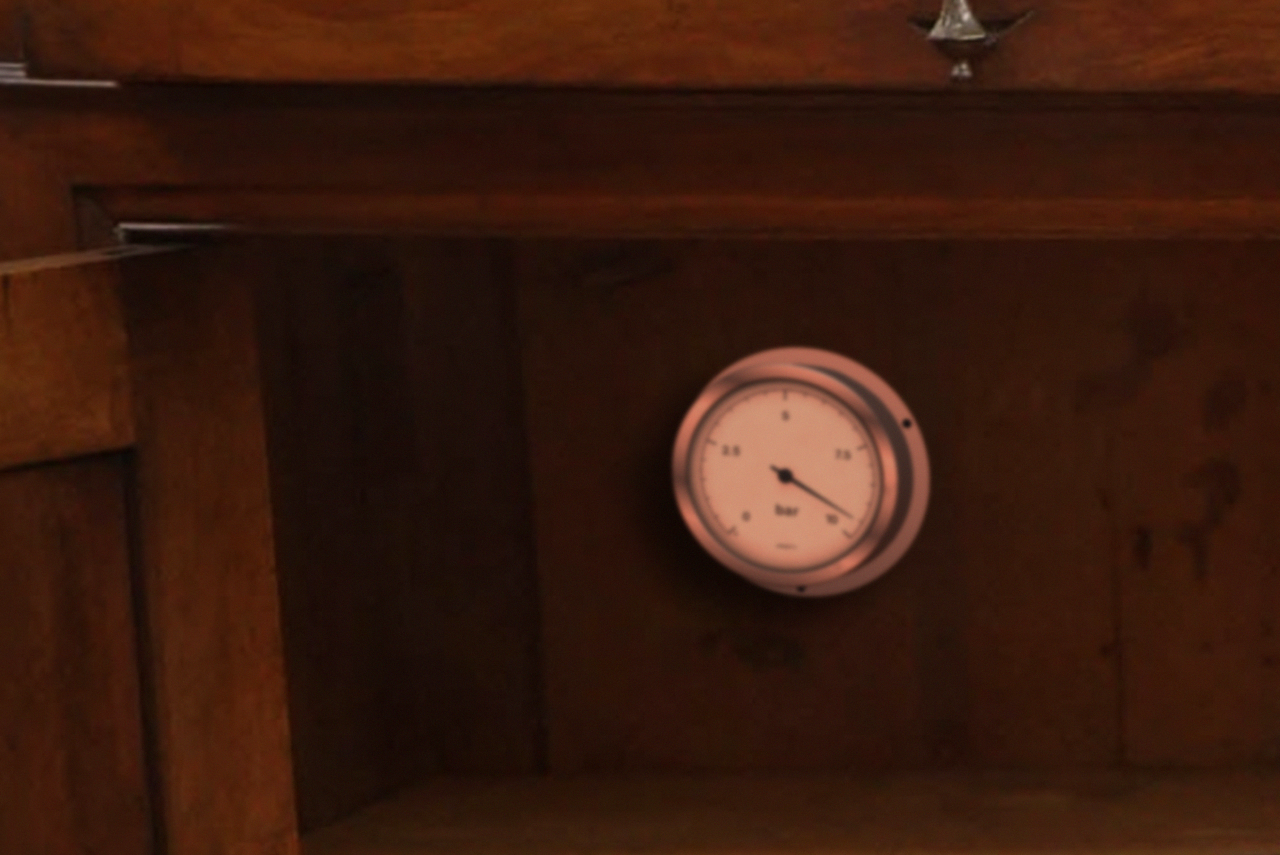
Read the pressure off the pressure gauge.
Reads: 9.5 bar
